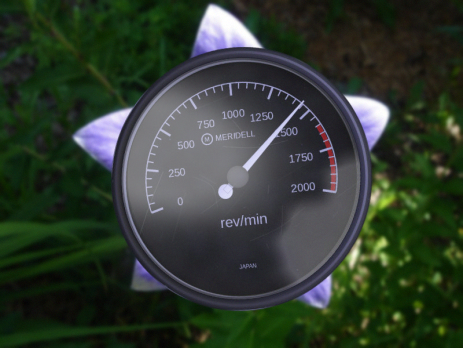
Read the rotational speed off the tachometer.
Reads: 1450 rpm
